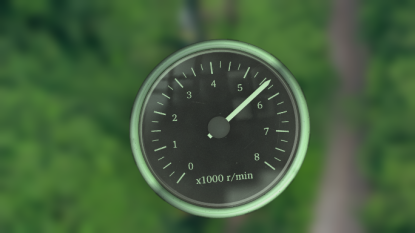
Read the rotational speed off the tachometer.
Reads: 5625 rpm
